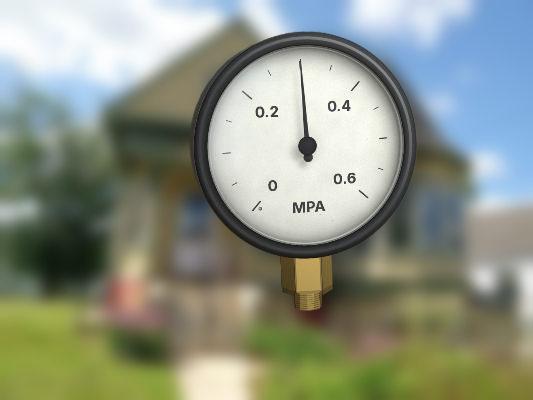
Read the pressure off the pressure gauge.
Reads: 0.3 MPa
